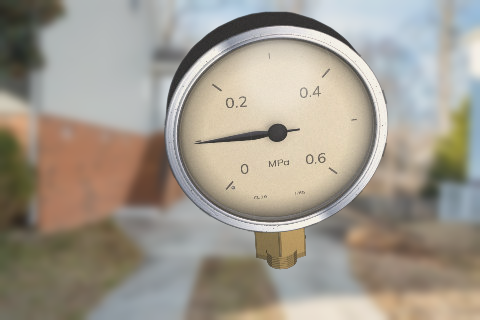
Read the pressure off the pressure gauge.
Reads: 0.1 MPa
